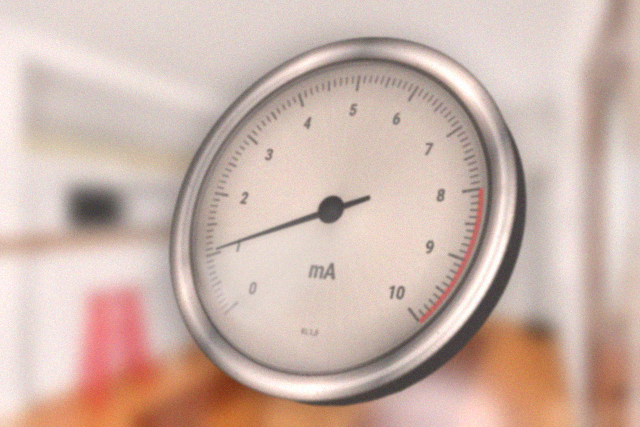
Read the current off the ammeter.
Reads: 1 mA
